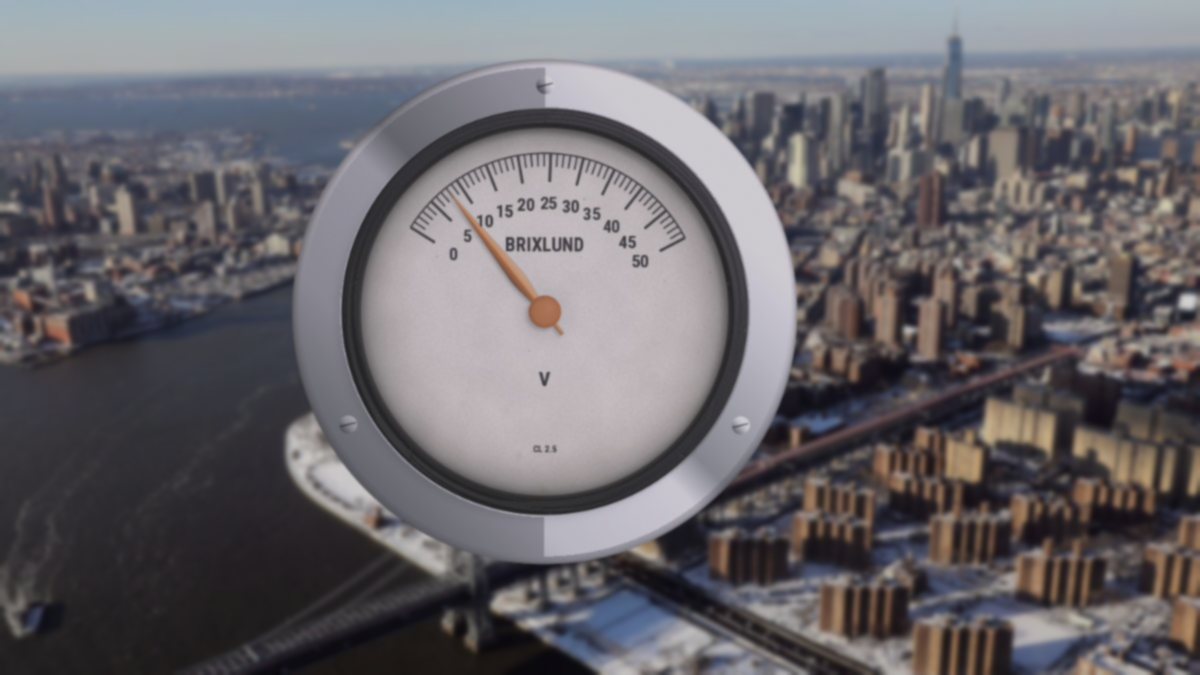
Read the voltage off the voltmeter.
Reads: 8 V
